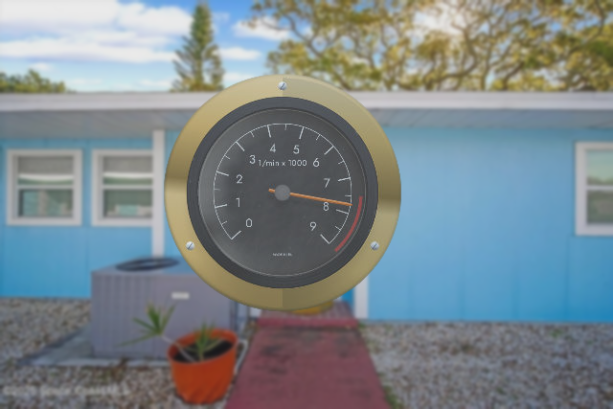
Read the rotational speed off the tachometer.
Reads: 7750 rpm
